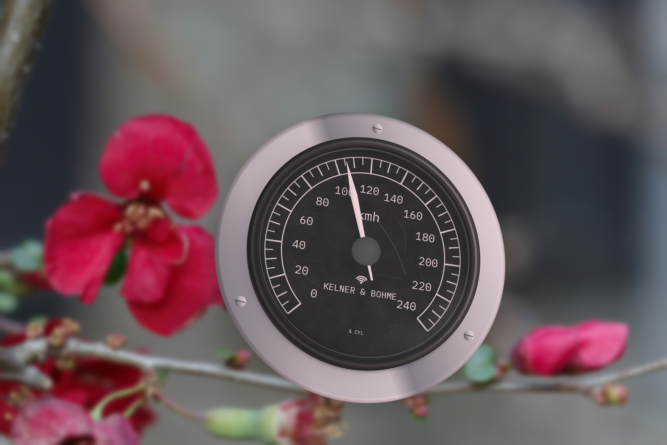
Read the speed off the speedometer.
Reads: 105 km/h
